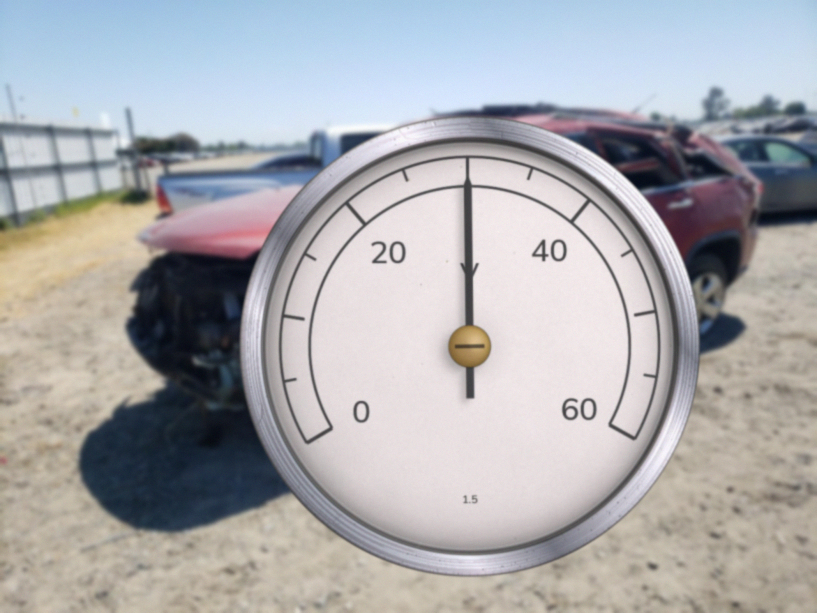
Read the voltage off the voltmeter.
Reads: 30 V
